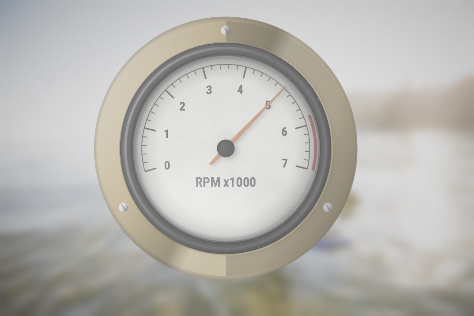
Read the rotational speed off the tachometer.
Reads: 5000 rpm
